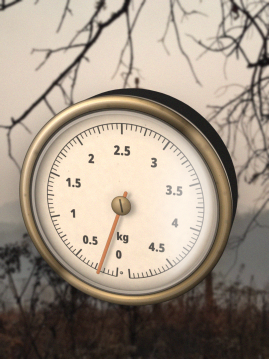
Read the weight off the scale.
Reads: 0.2 kg
